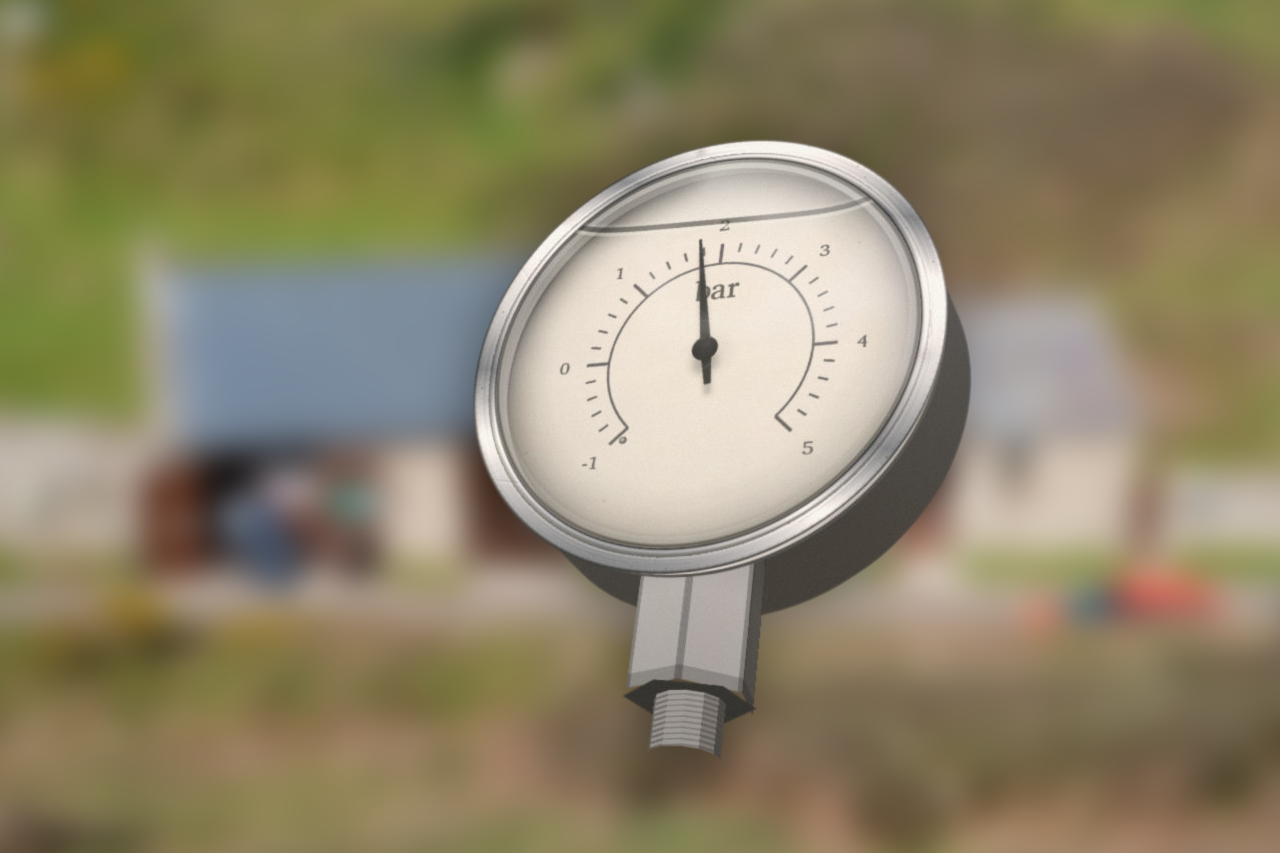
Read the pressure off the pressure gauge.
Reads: 1.8 bar
